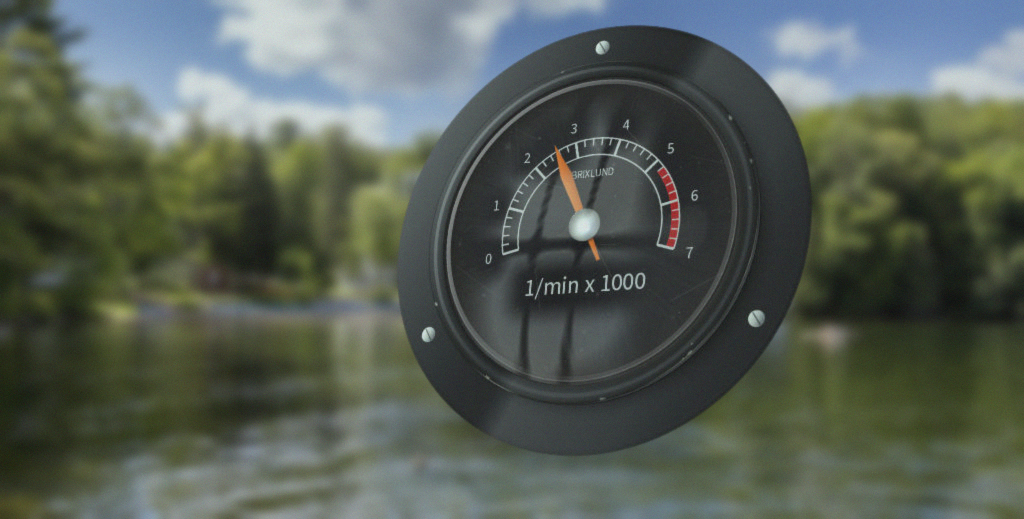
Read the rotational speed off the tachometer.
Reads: 2600 rpm
